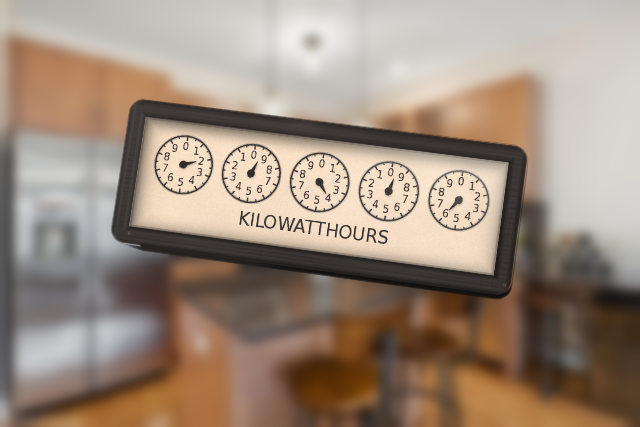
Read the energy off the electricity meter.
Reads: 19396 kWh
